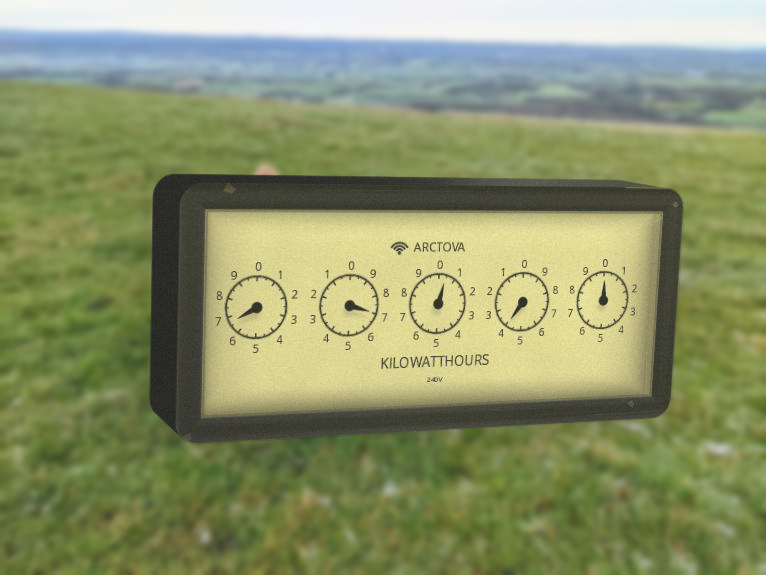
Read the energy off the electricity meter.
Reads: 67040 kWh
